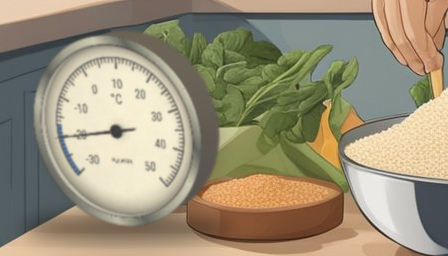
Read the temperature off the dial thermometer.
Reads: -20 °C
